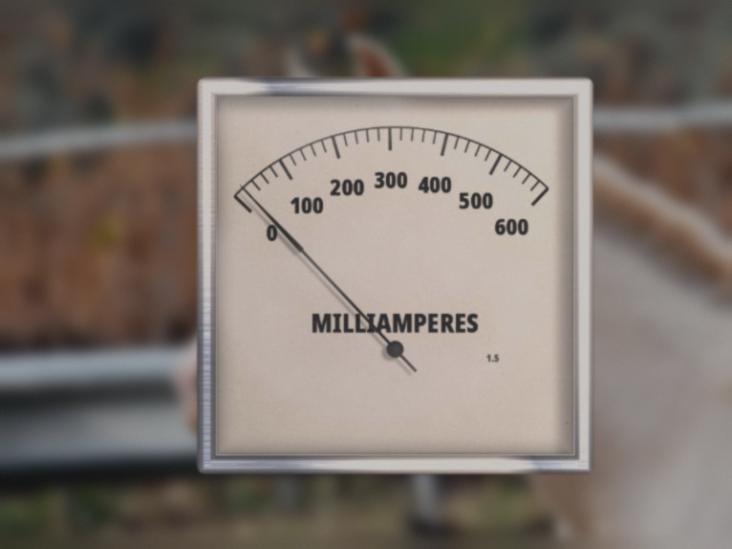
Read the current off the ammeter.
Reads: 20 mA
